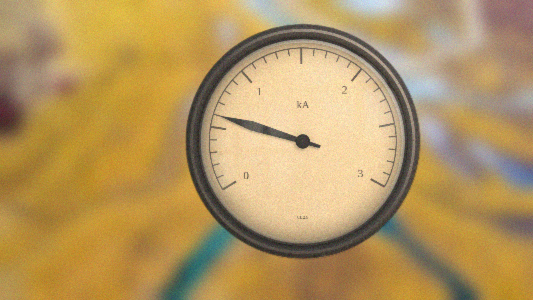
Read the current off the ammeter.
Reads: 0.6 kA
